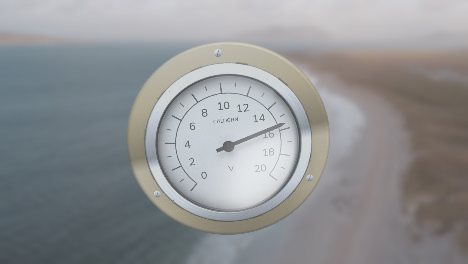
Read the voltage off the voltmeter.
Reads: 15.5 V
